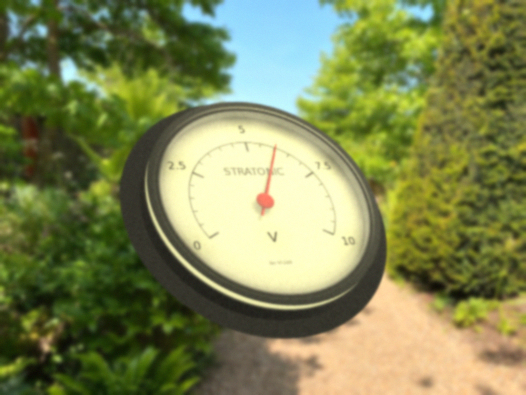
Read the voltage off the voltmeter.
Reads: 6 V
